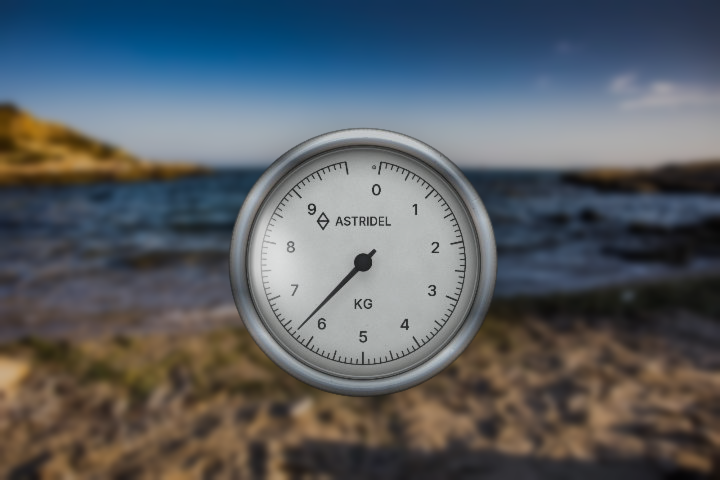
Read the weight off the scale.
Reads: 6.3 kg
